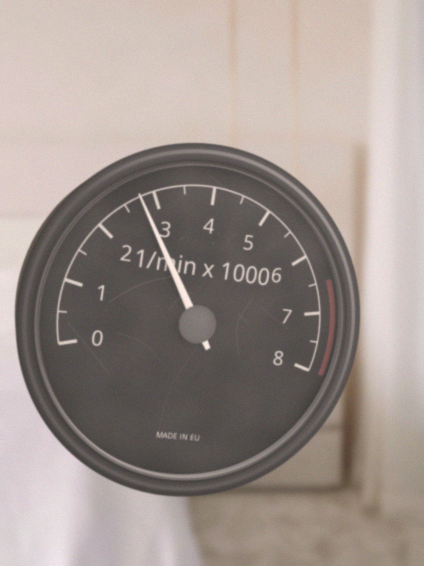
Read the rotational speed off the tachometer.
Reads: 2750 rpm
